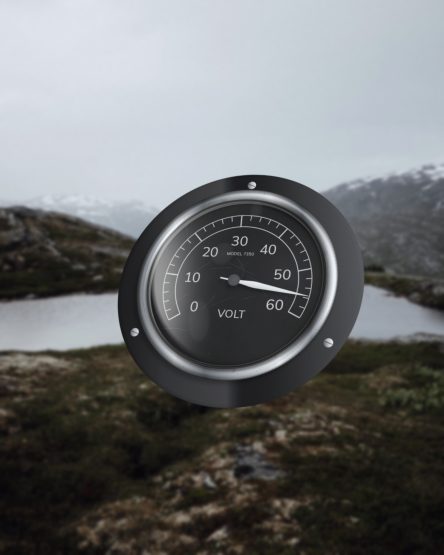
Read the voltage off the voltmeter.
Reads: 56 V
